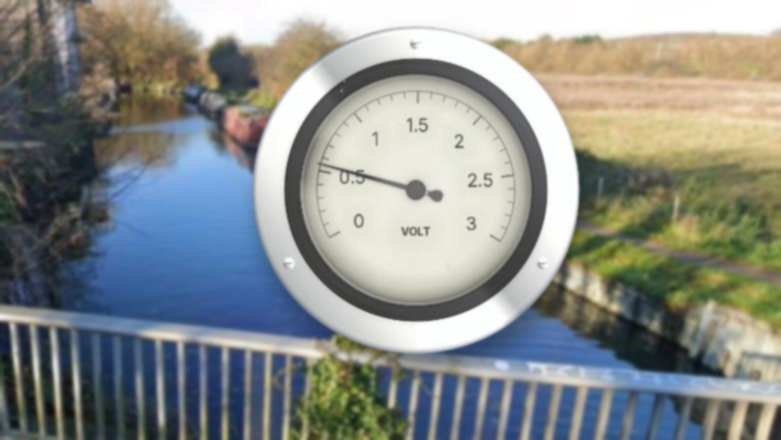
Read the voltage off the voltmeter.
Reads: 0.55 V
